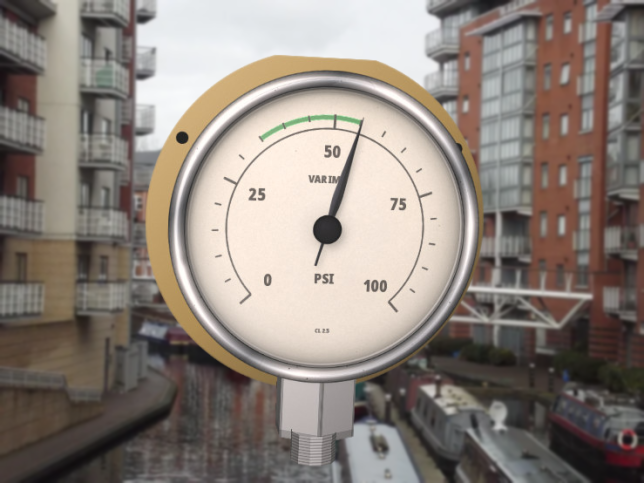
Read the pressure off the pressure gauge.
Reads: 55 psi
